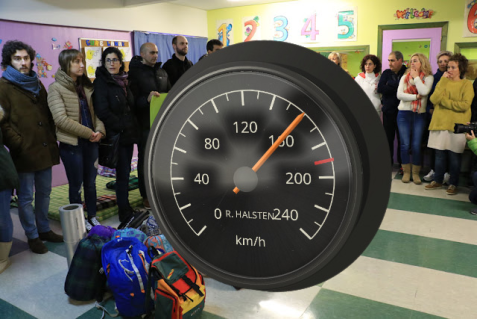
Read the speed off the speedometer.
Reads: 160 km/h
